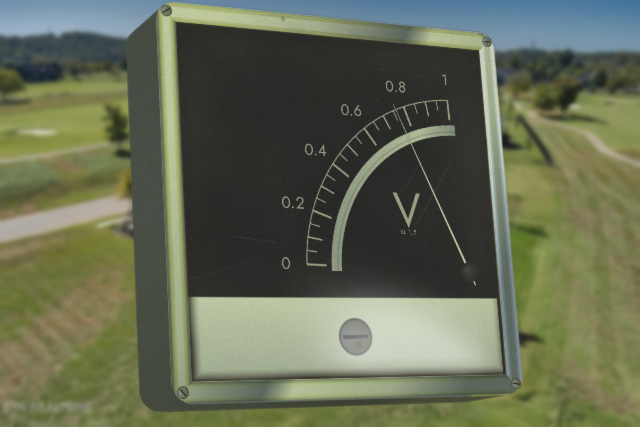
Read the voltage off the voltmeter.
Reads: 0.75 V
